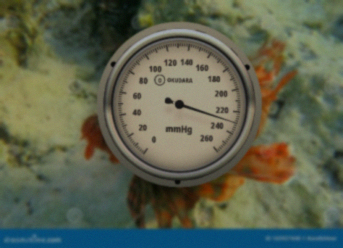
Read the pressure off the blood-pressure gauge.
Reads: 230 mmHg
